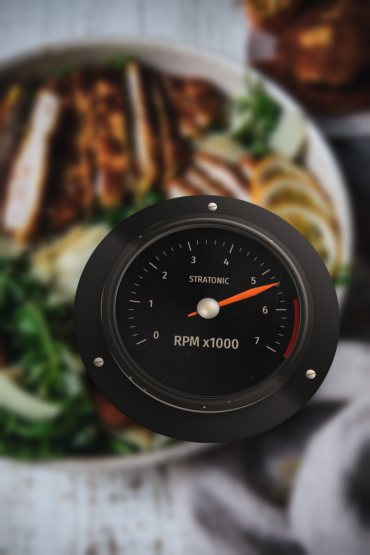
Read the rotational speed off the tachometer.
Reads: 5400 rpm
